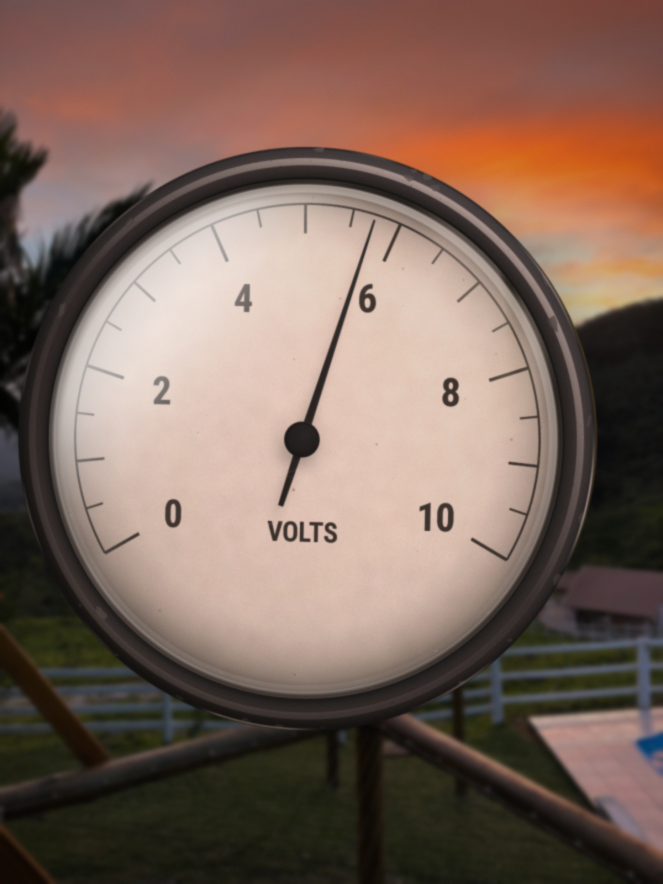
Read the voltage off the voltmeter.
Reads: 5.75 V
